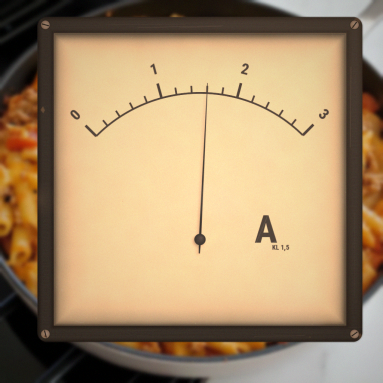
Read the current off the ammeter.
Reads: 1.6 A
